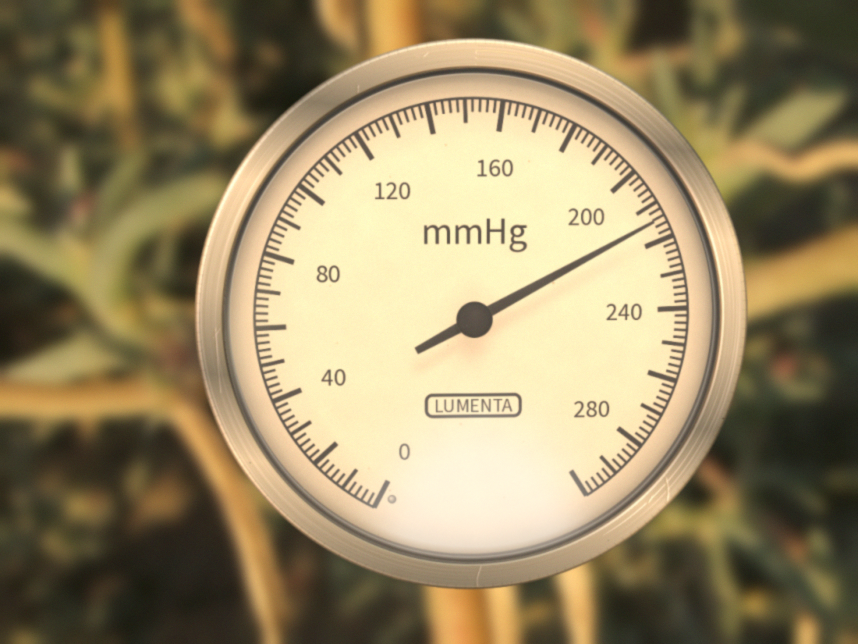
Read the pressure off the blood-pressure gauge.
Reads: 214 mmHg
